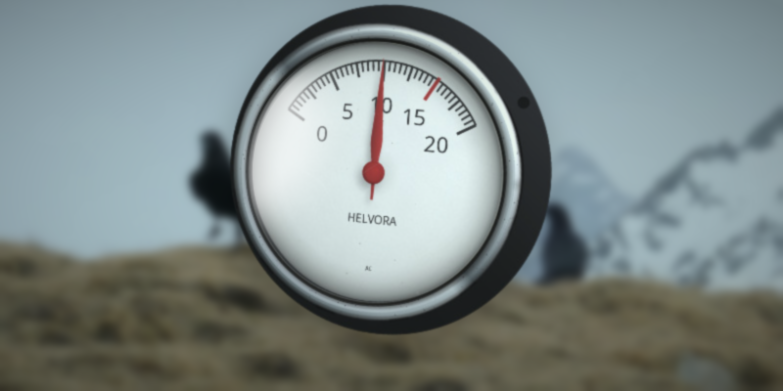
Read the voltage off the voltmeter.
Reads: 10 V
